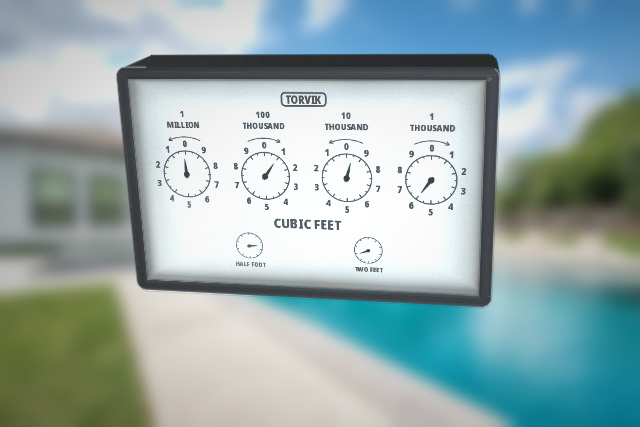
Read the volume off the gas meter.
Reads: 9600 ft³
